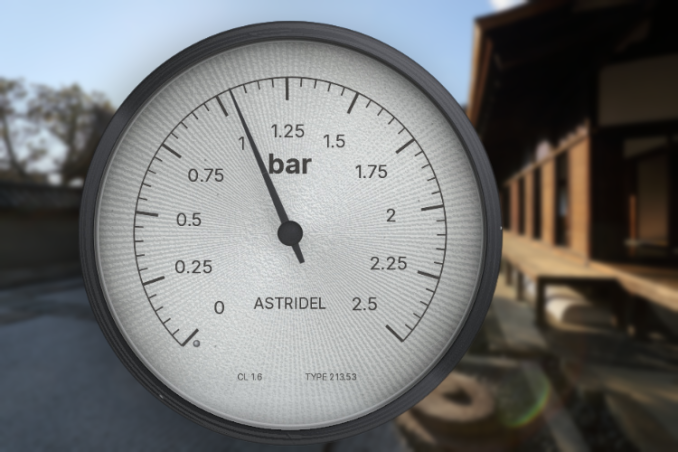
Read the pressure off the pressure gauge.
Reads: 1.05 bar
